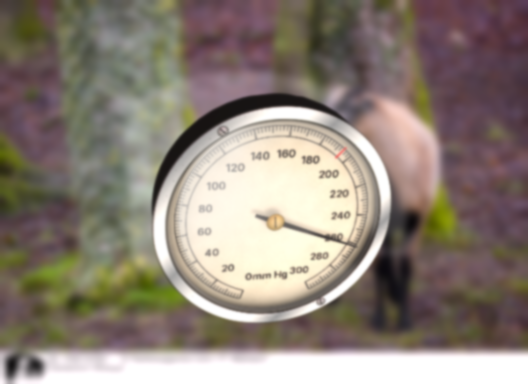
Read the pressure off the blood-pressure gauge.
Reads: 260 mmHg
